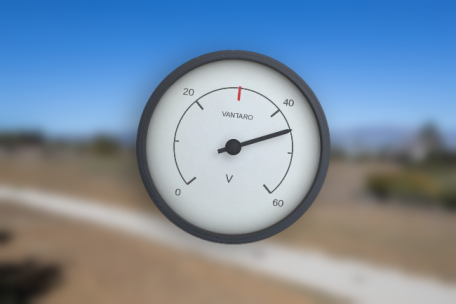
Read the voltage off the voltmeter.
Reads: 45 V
